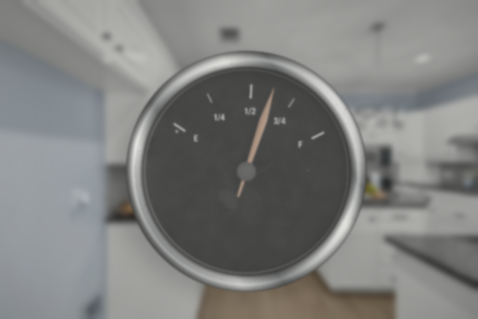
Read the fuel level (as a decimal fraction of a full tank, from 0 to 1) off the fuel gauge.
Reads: 0.625
